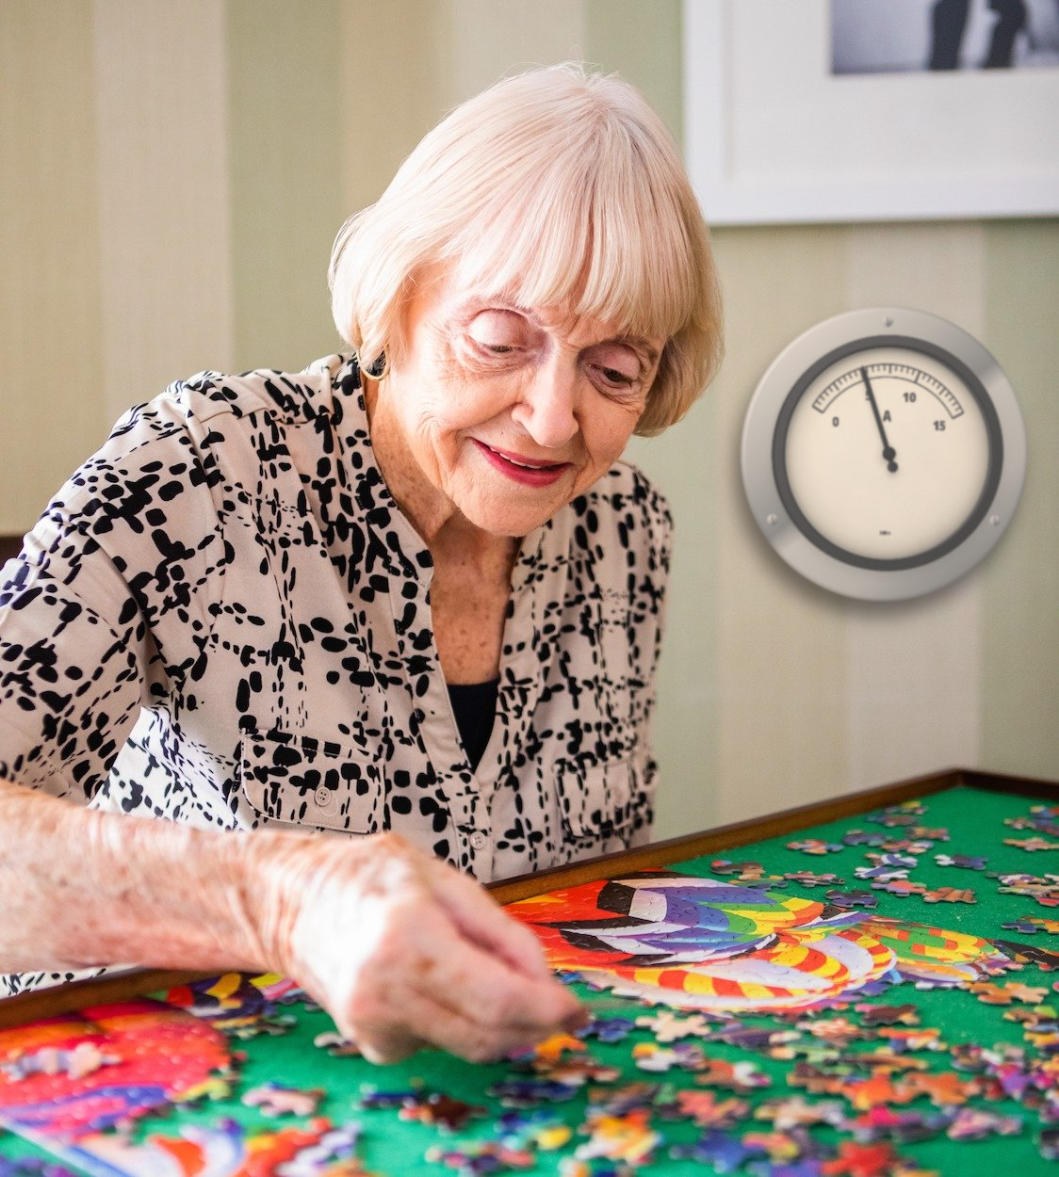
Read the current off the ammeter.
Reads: 5 A
